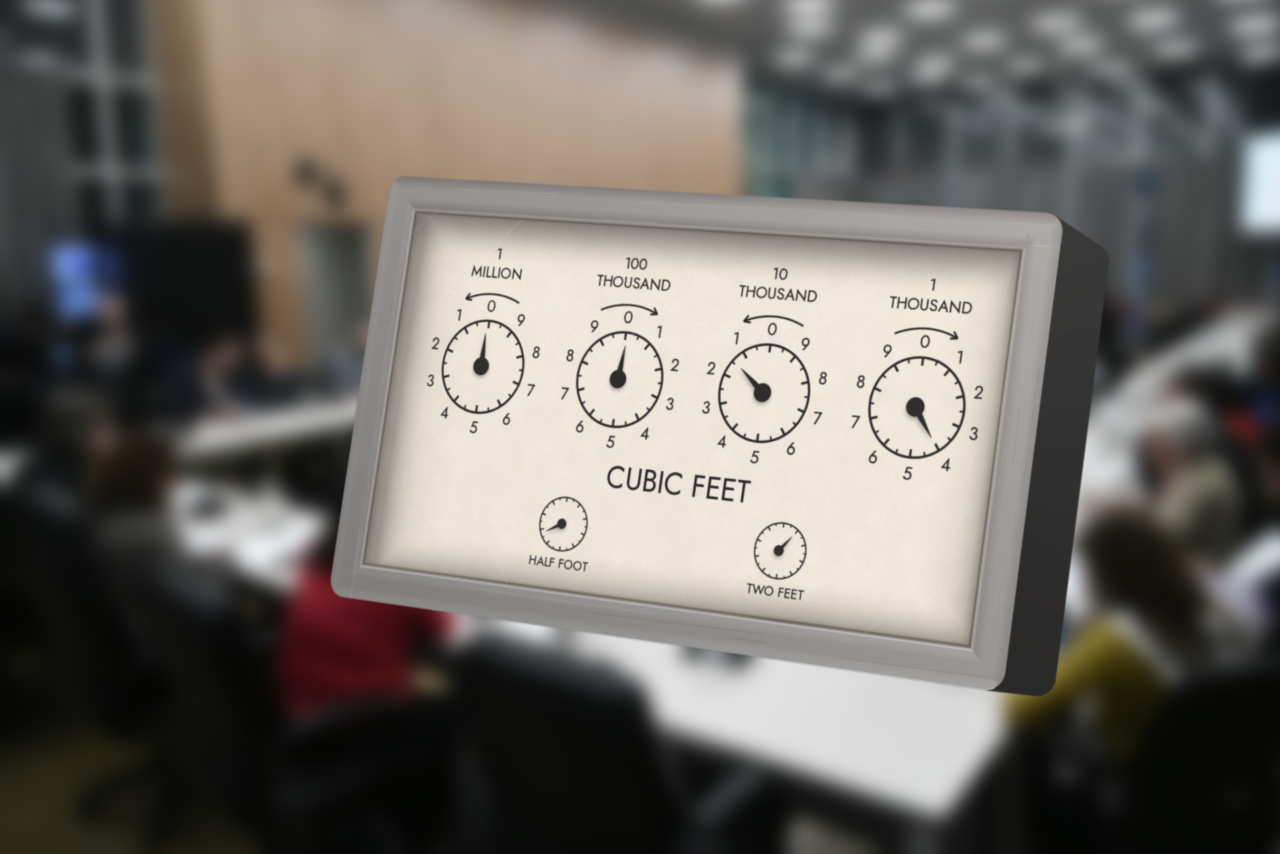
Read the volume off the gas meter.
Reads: 1400 ft³
